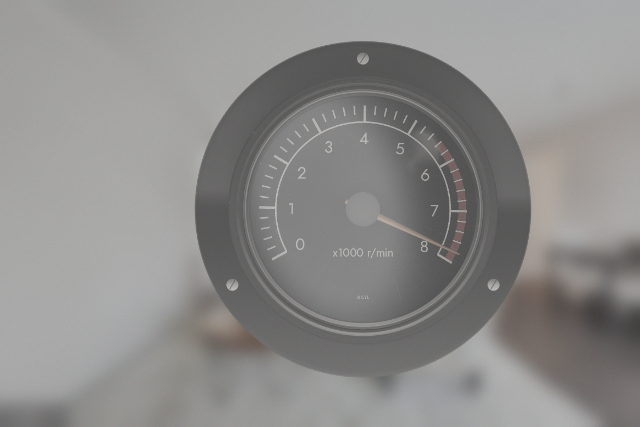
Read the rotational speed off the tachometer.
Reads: 7800 rpm
